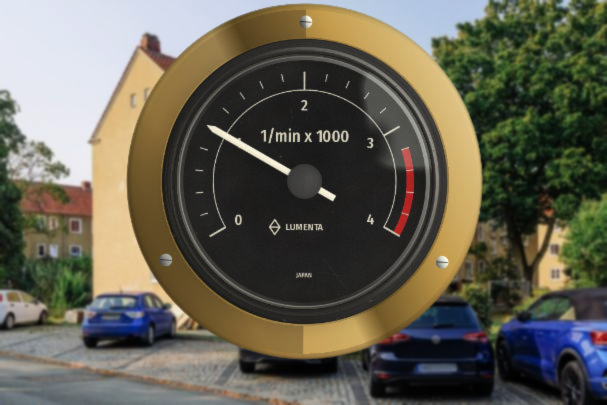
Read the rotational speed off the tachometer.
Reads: 1000 rpm
